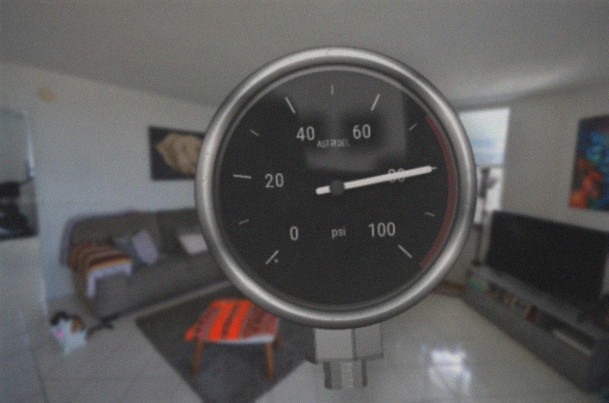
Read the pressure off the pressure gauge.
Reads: 80 psi
